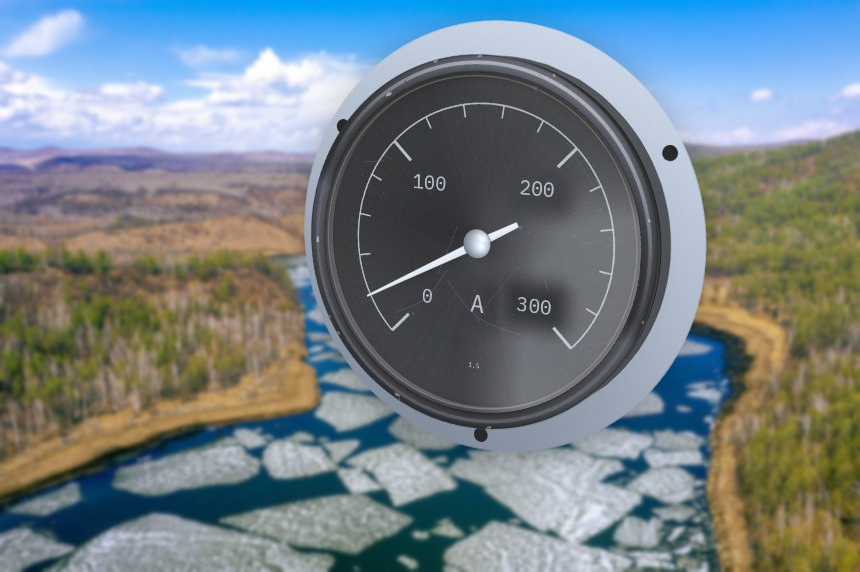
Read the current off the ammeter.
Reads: 20 A
